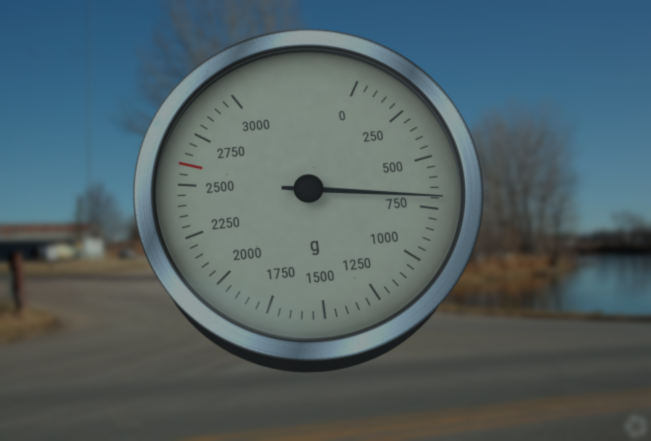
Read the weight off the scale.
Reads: 700 g
